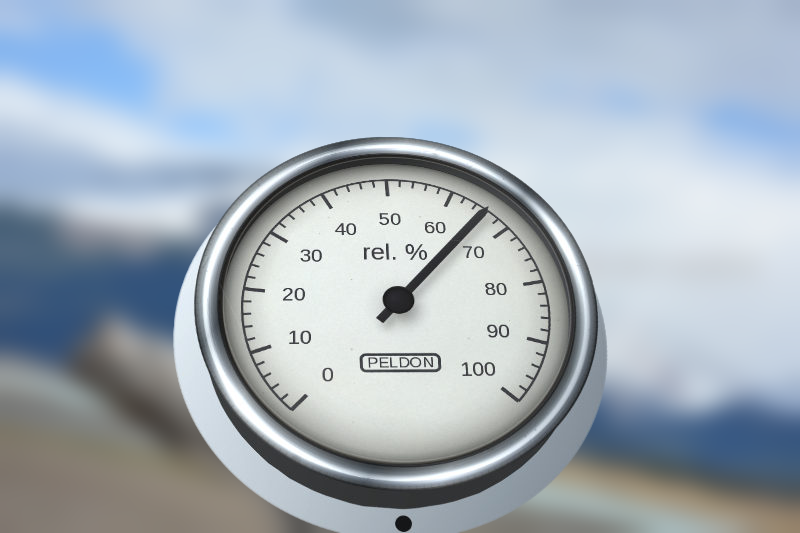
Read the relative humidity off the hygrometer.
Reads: 66 %
